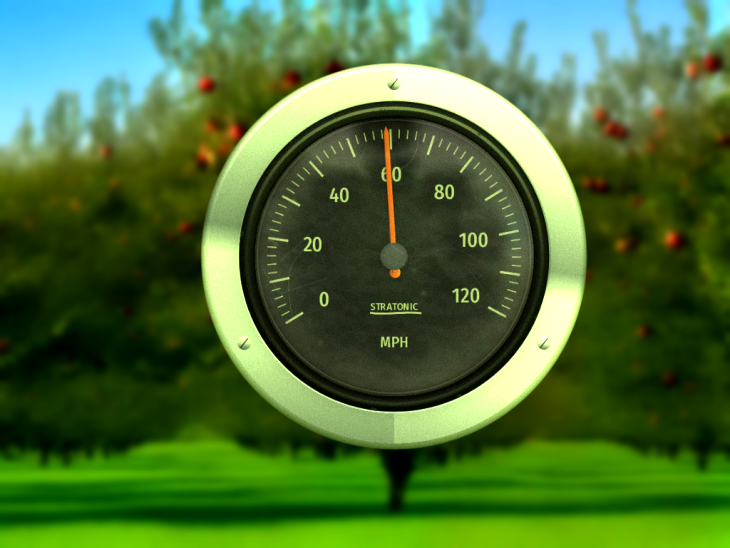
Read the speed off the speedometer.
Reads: 59 mph
